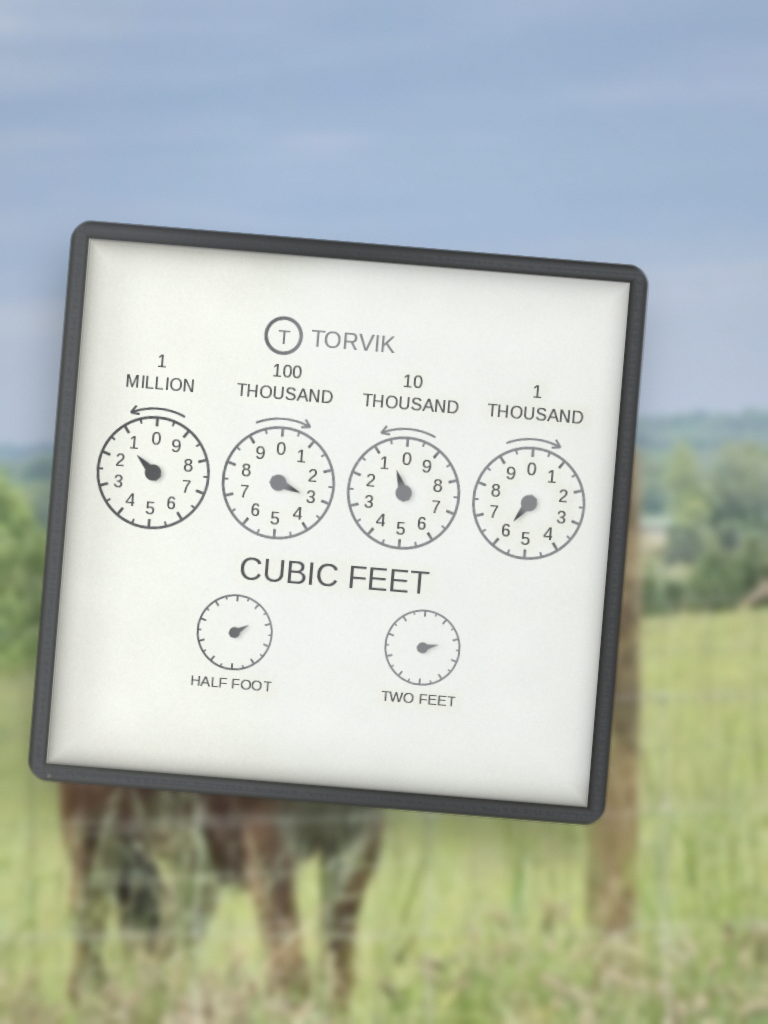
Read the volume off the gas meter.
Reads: 130600 ft³
